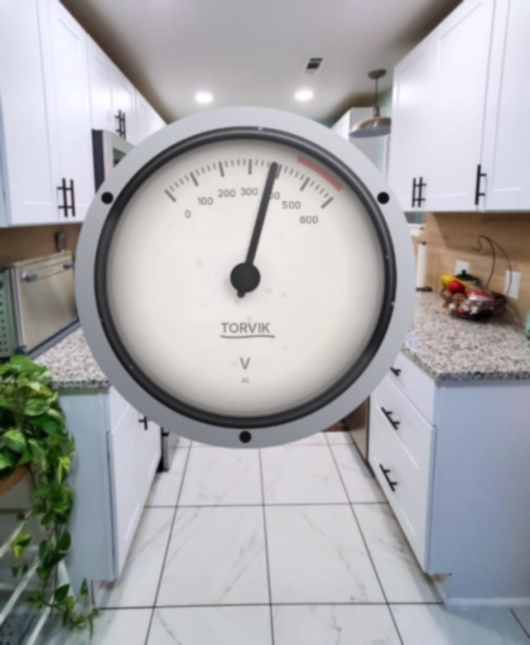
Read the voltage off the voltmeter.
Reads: 380 V
